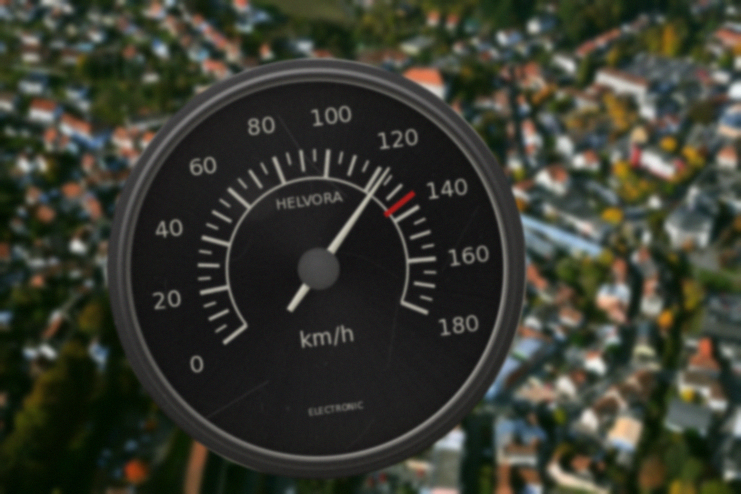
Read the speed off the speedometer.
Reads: 122.5 km/h
